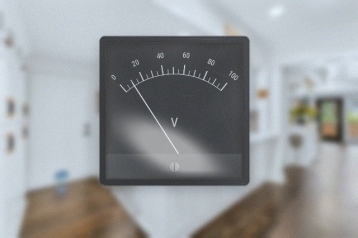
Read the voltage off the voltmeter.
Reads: 10 V
